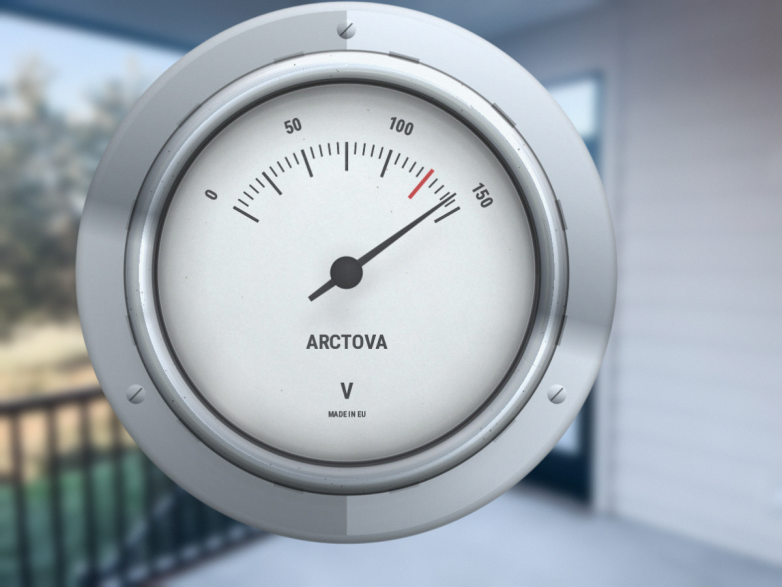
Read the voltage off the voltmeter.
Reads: 142.5 V
